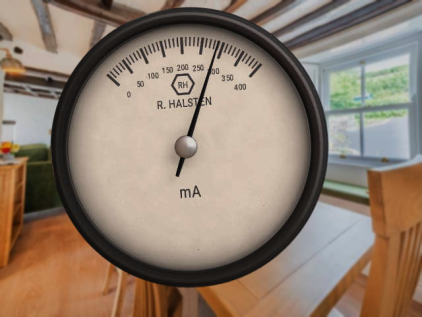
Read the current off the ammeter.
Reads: 290 mA
